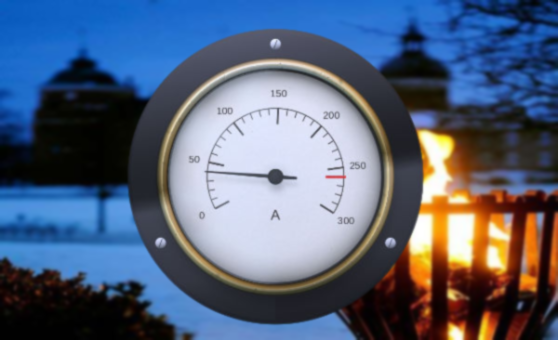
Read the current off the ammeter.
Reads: 40 A
